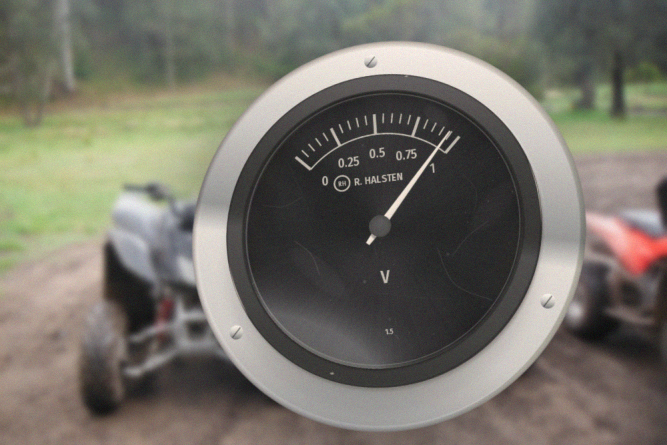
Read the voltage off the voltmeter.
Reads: 0.95 V
